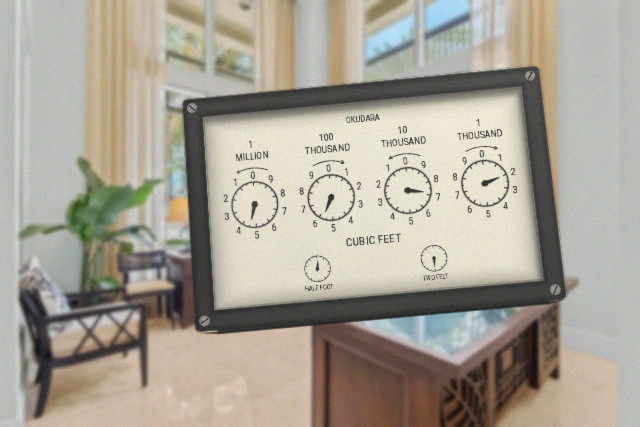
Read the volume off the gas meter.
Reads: 457200 ft³
